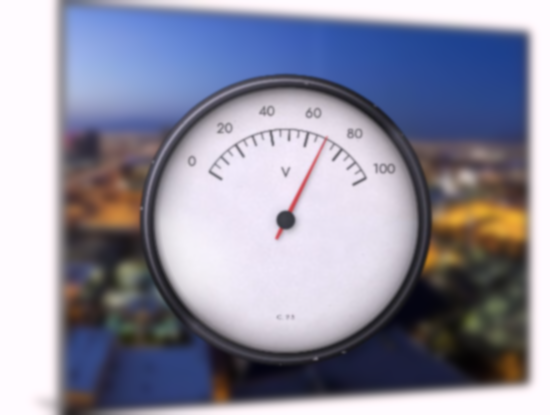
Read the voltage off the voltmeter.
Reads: 70 V
